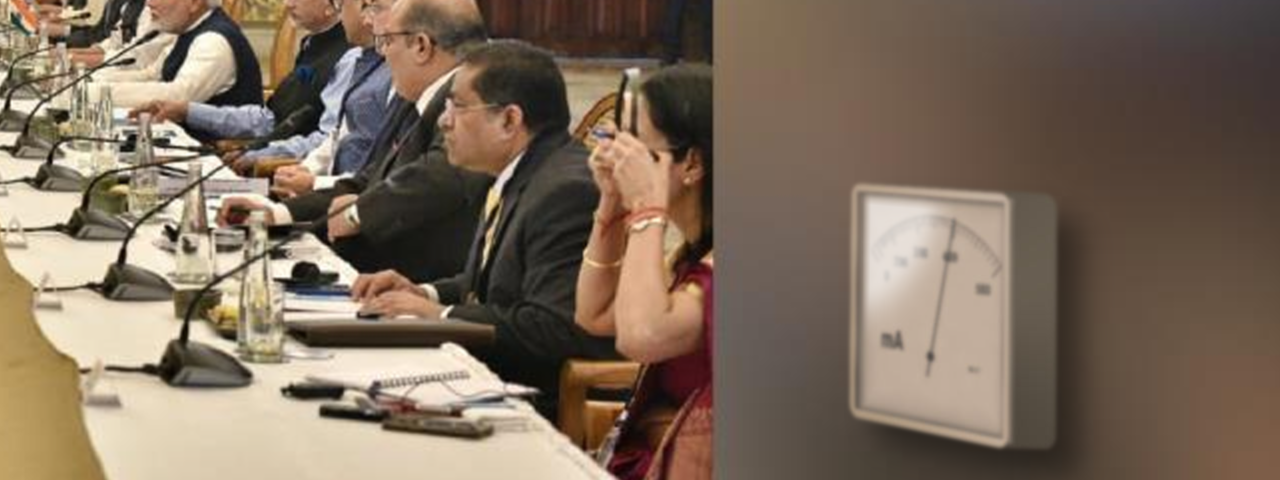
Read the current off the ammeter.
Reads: 400 mA
